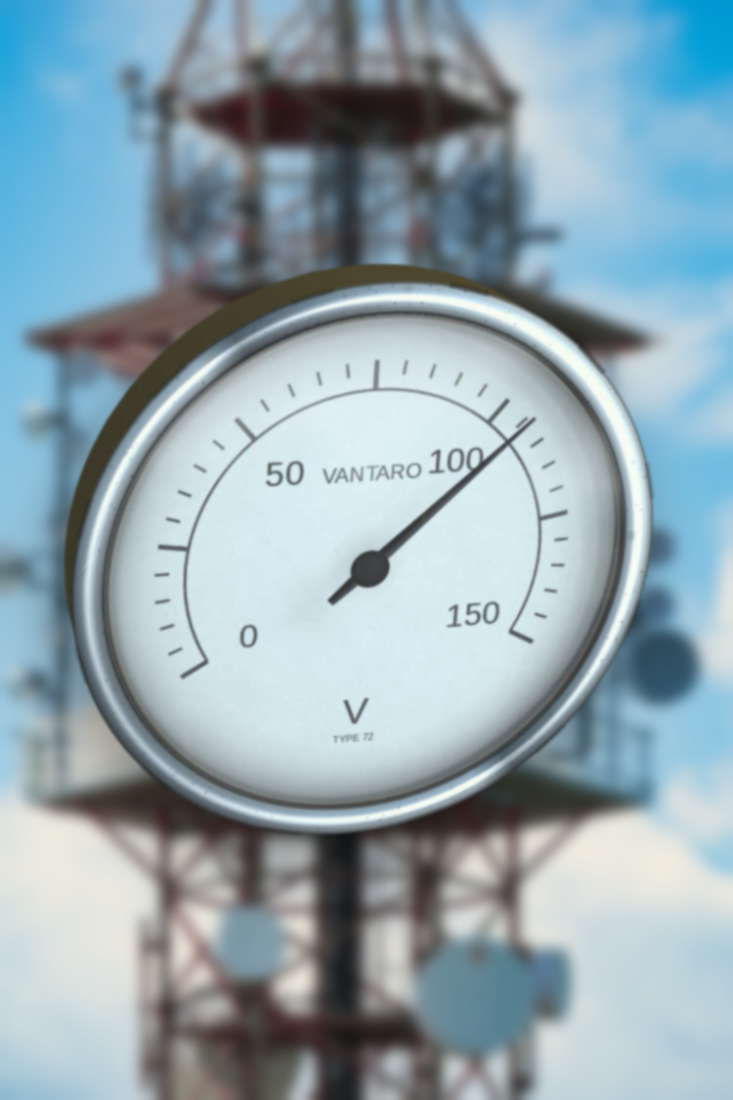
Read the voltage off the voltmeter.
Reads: 105 V
